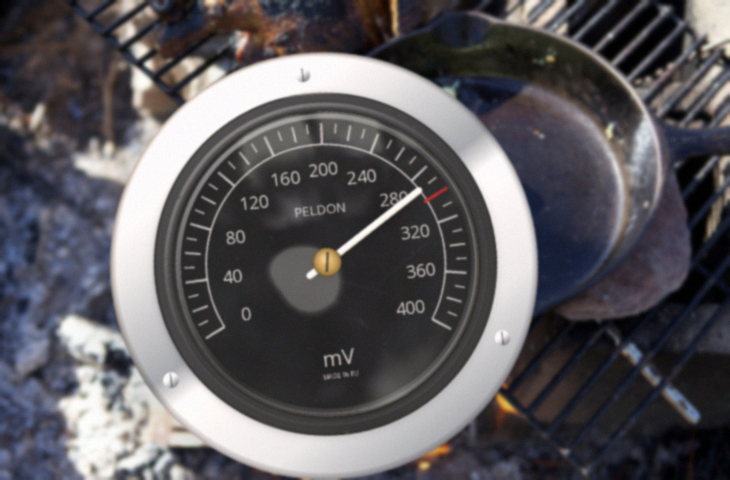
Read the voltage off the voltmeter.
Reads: 290 mV
